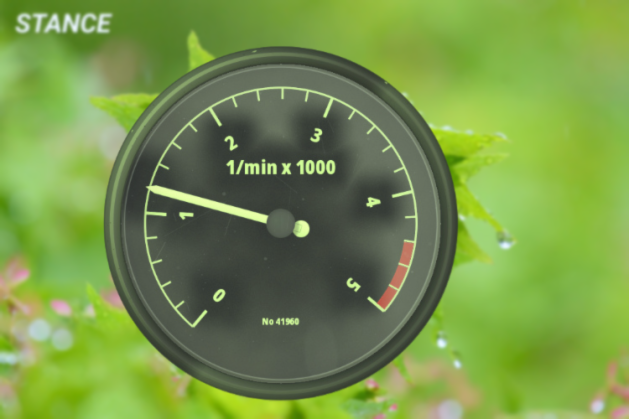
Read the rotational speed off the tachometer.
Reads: 1200 rpm
